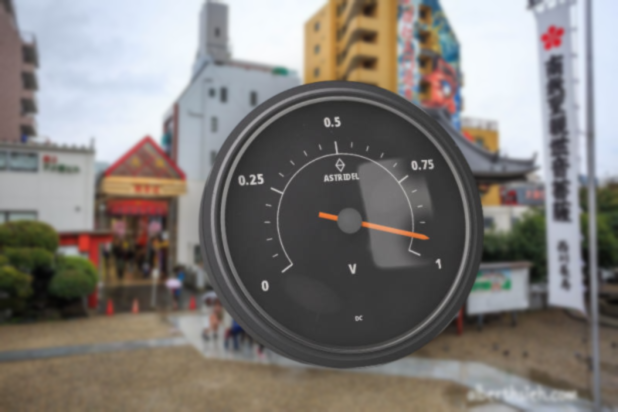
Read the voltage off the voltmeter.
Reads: 0.95 V
